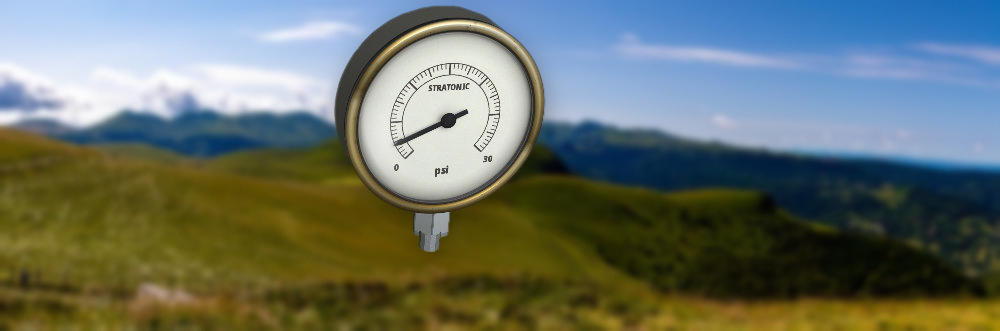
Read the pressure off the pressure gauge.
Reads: 2.5 psi
